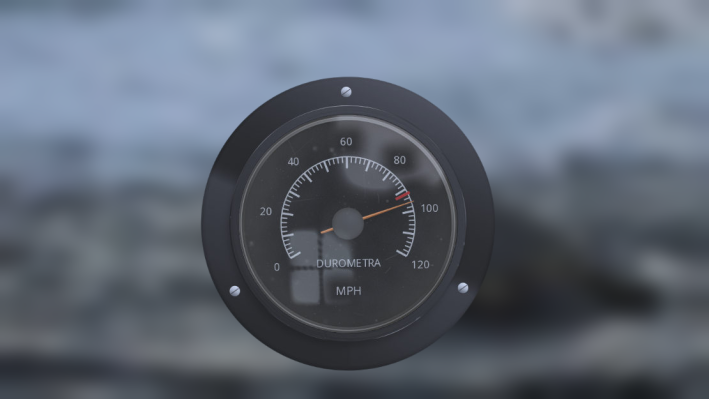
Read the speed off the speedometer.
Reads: 96 mph
